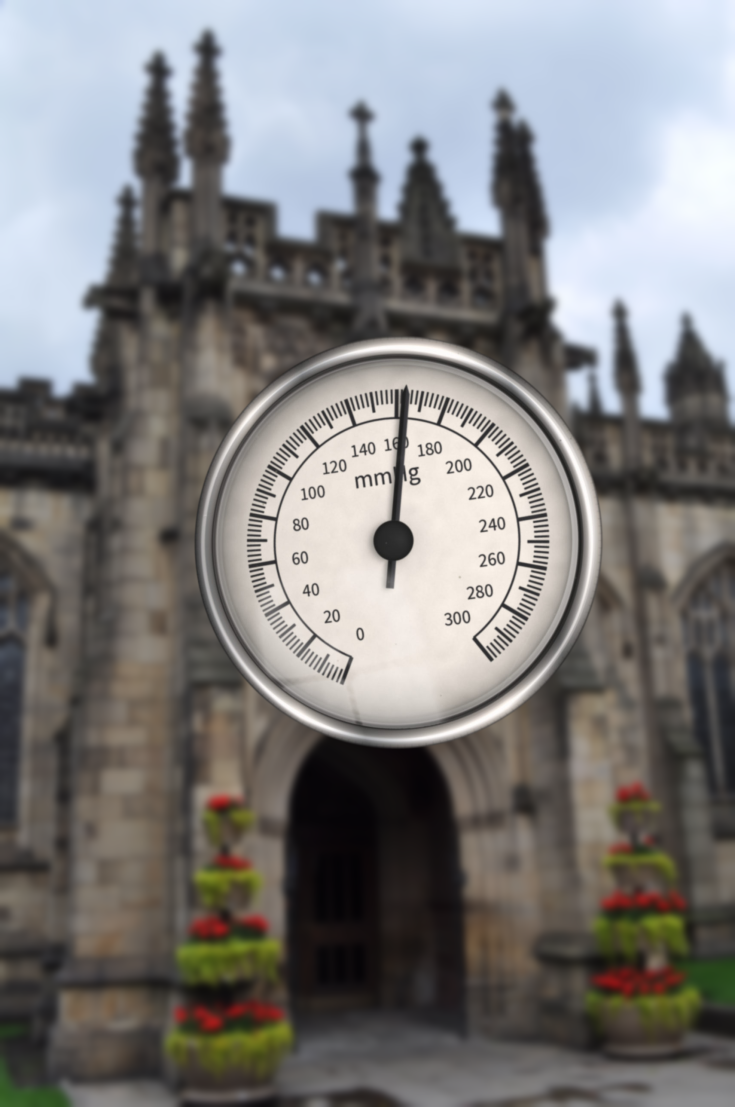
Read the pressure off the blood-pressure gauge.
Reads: 164 mmHg
